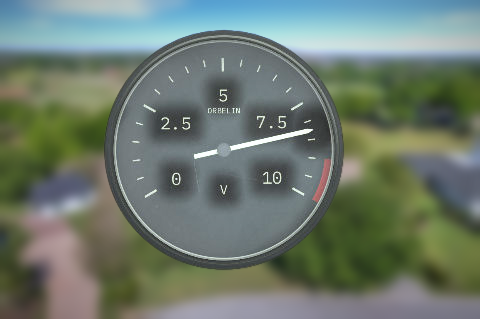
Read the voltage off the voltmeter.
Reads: 8.25 V
